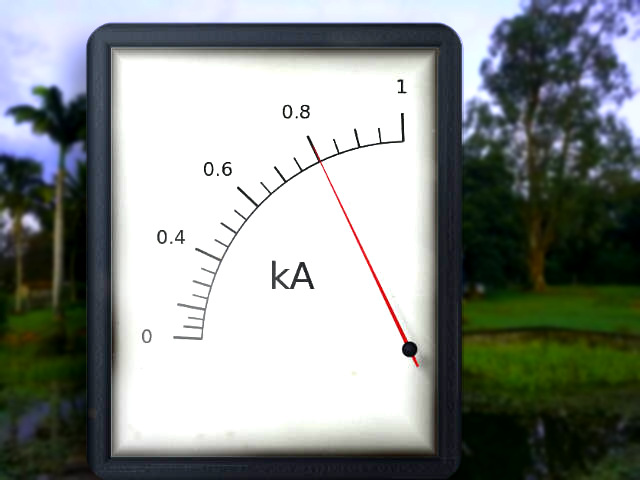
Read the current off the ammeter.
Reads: 0.8 kA
